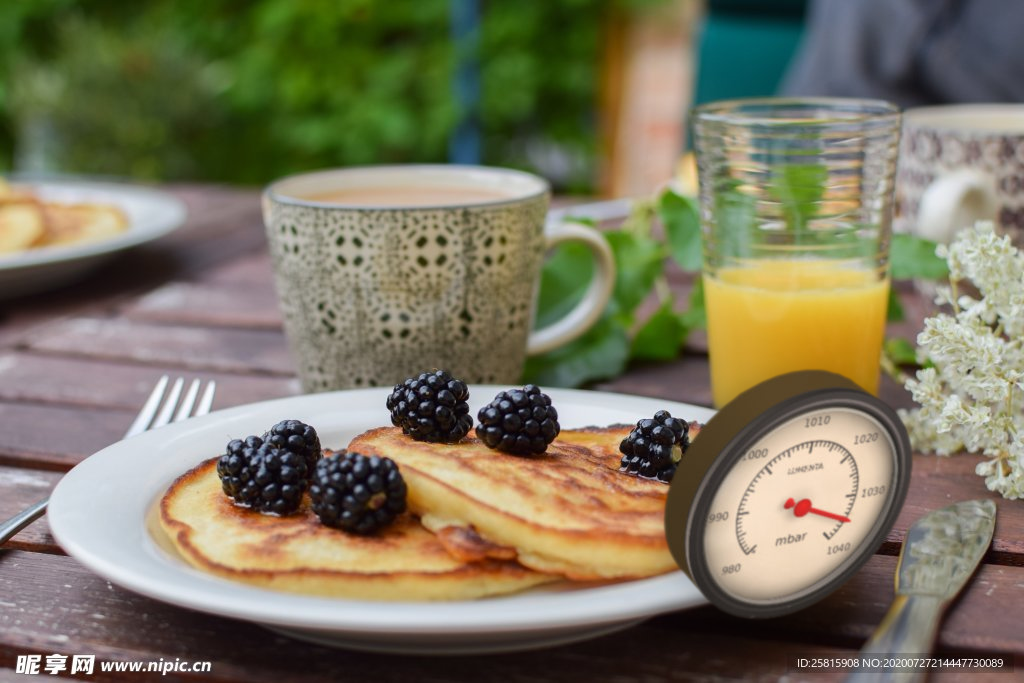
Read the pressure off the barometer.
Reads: 1035 mbar
